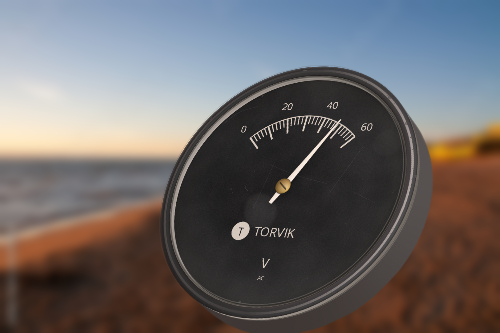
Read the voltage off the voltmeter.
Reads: 50 V
